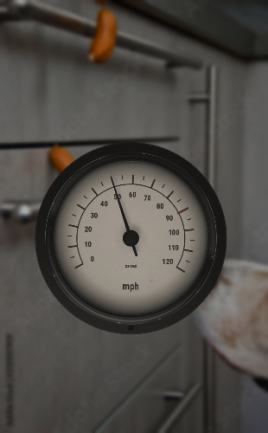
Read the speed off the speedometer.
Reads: 50 mph
